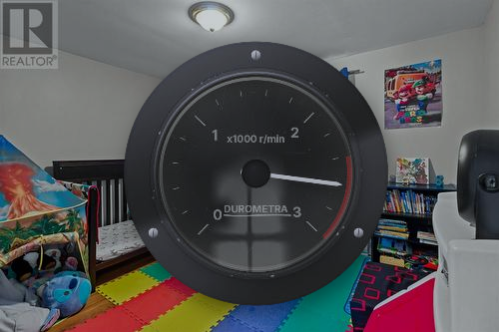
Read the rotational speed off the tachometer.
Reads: 2600 rpm
